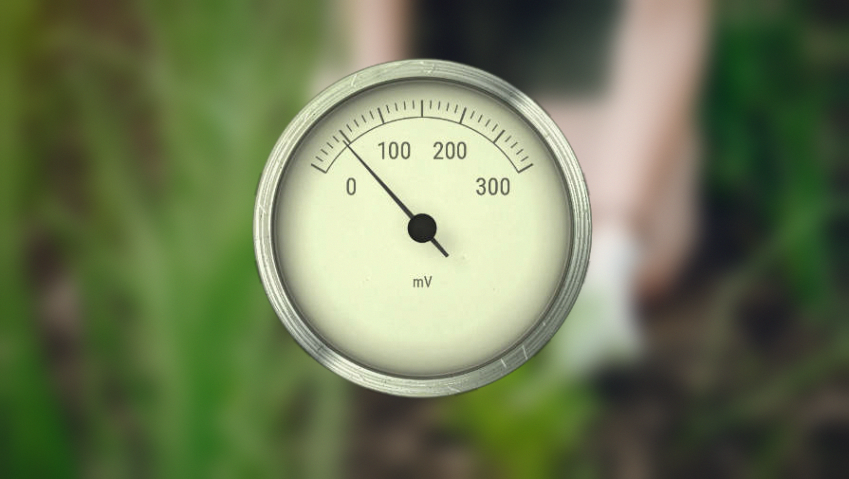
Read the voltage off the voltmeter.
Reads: 45 mV
